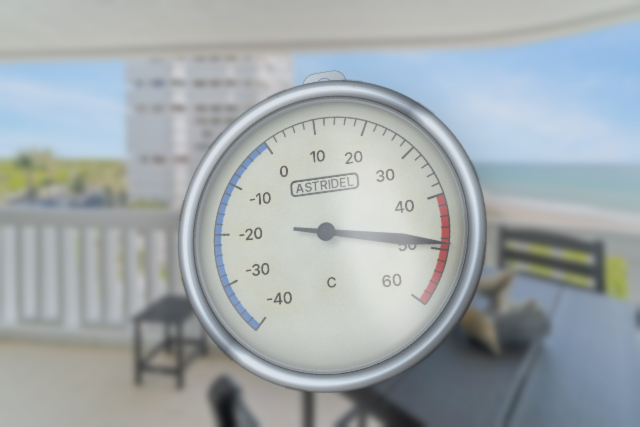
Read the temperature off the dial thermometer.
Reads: 49 °C
